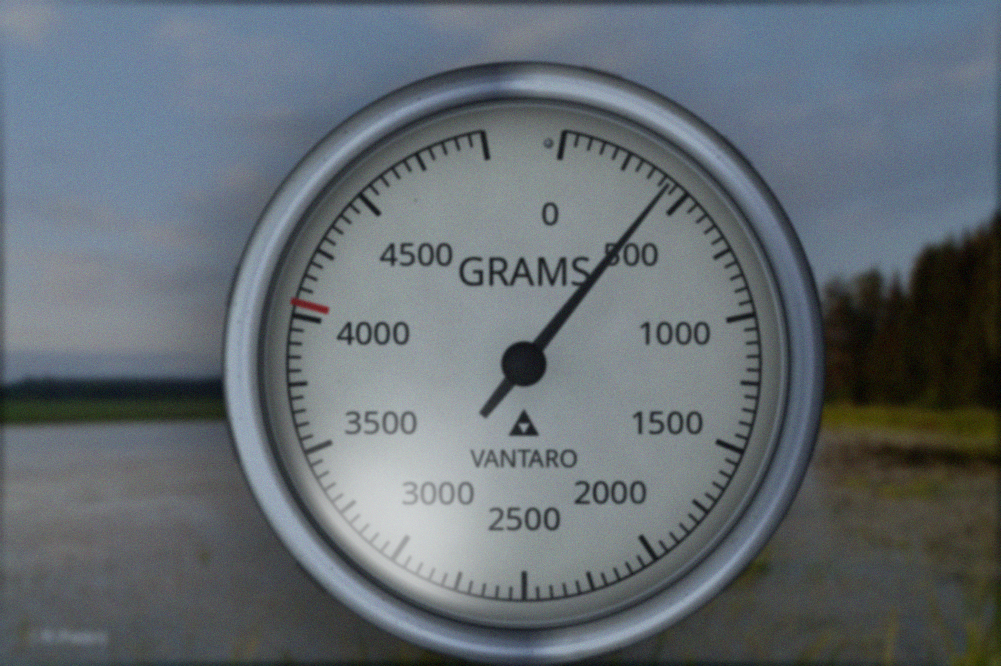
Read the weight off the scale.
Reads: 425 g
